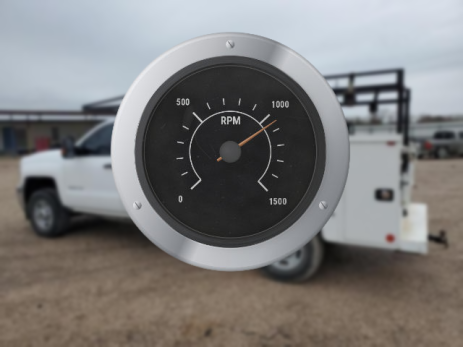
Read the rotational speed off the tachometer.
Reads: 1050 rpm
